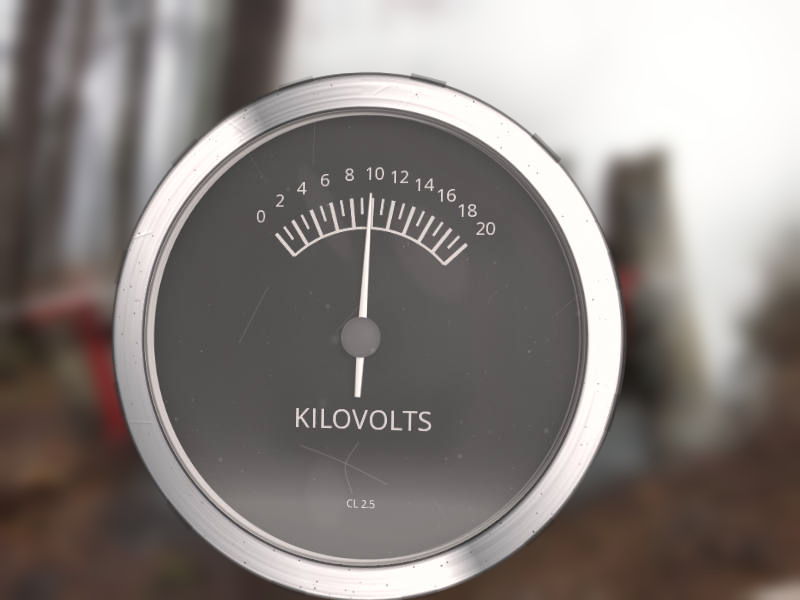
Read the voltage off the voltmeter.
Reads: 10 kV
